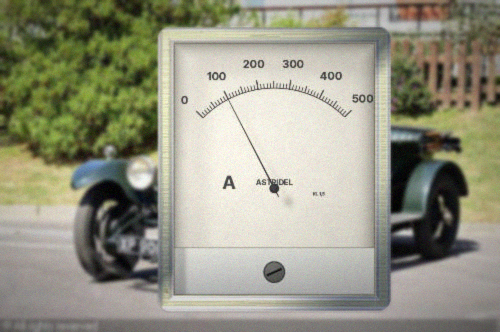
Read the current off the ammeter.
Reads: 100 A
